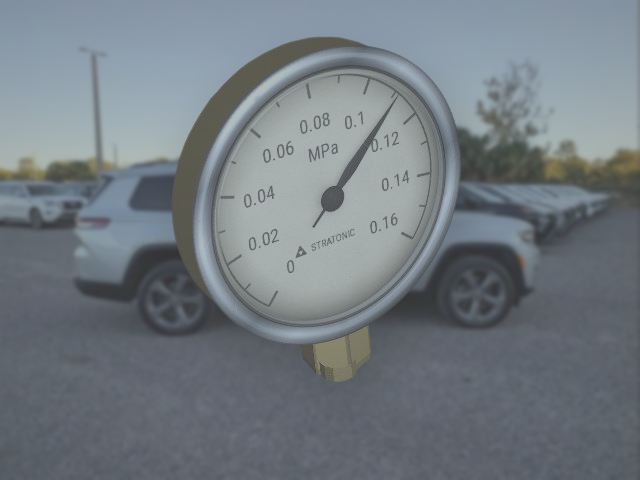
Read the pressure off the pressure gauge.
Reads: 0.11 MPa
